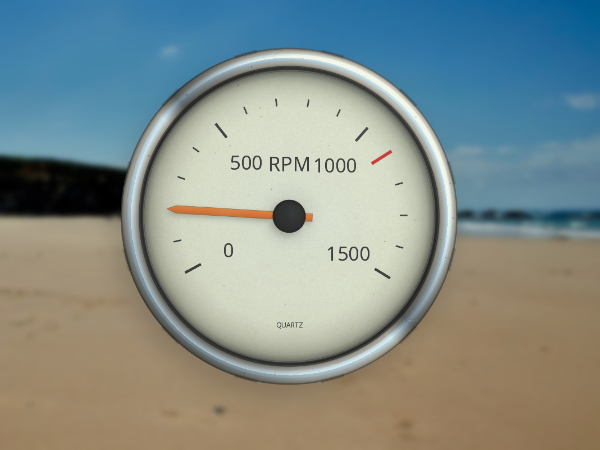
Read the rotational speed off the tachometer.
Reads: 200 rpm
